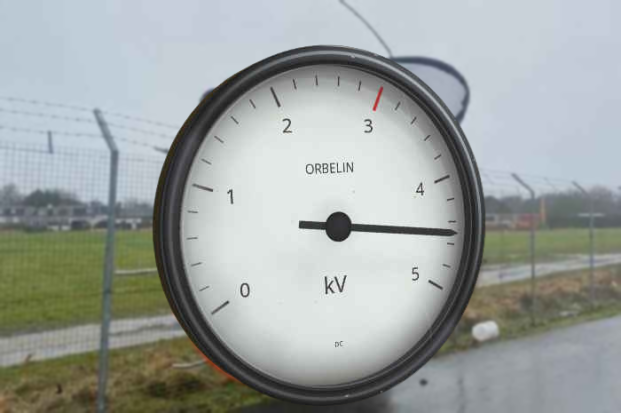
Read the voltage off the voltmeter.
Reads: 4.5 kV
